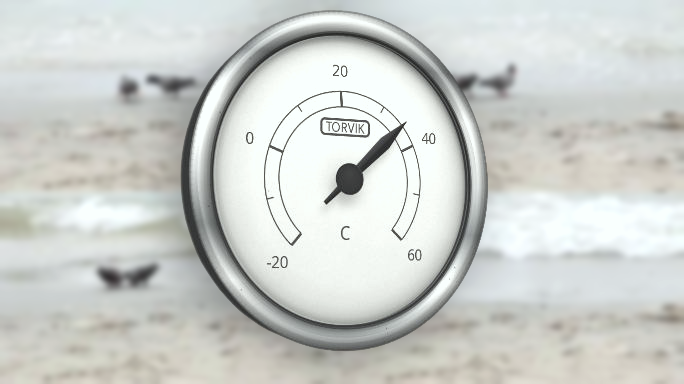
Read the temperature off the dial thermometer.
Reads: 35 °C
